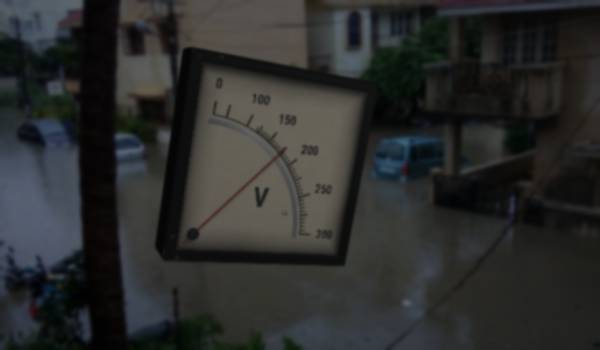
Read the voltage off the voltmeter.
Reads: 175 V
